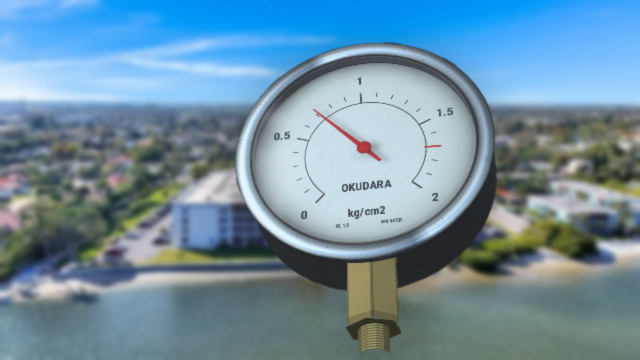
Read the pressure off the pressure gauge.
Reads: 0.7 kg/cm²
